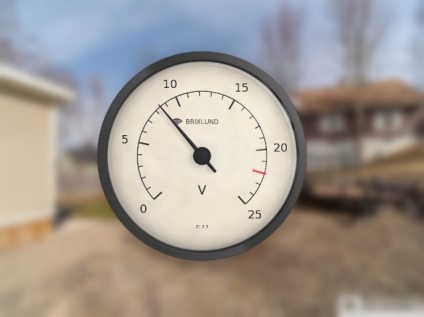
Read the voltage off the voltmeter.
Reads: 8.5 V
